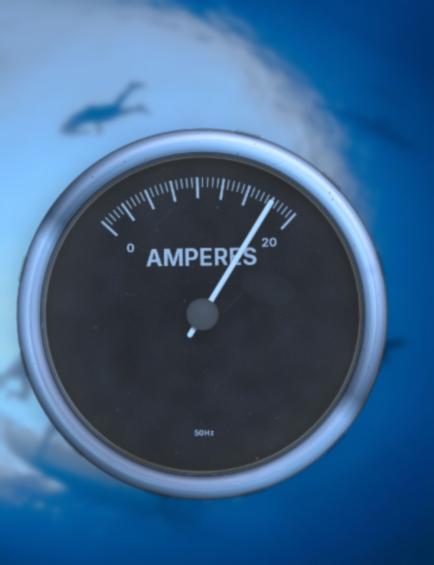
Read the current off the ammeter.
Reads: 17.5 A
